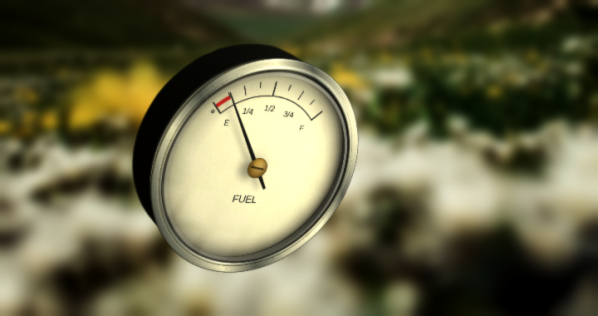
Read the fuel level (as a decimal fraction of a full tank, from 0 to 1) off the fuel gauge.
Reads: 0.125
